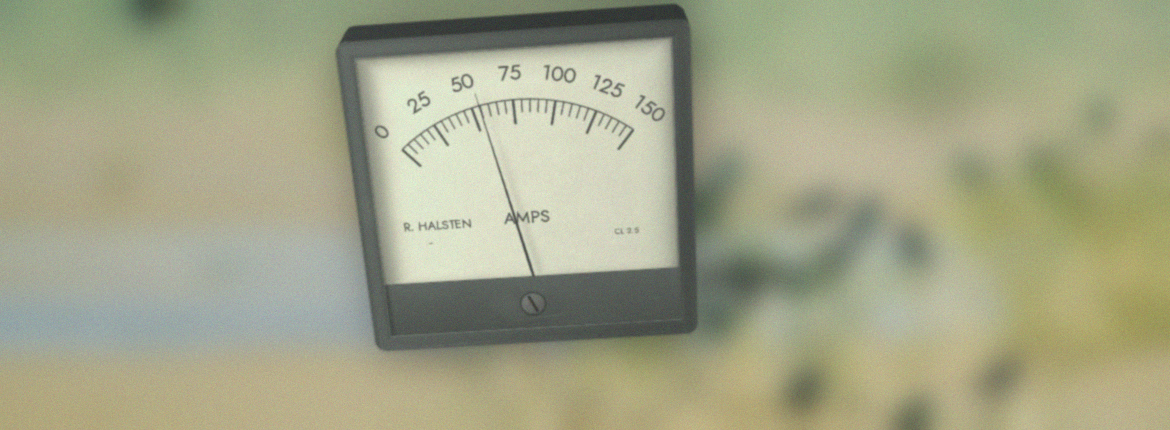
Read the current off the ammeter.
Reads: 55 A
